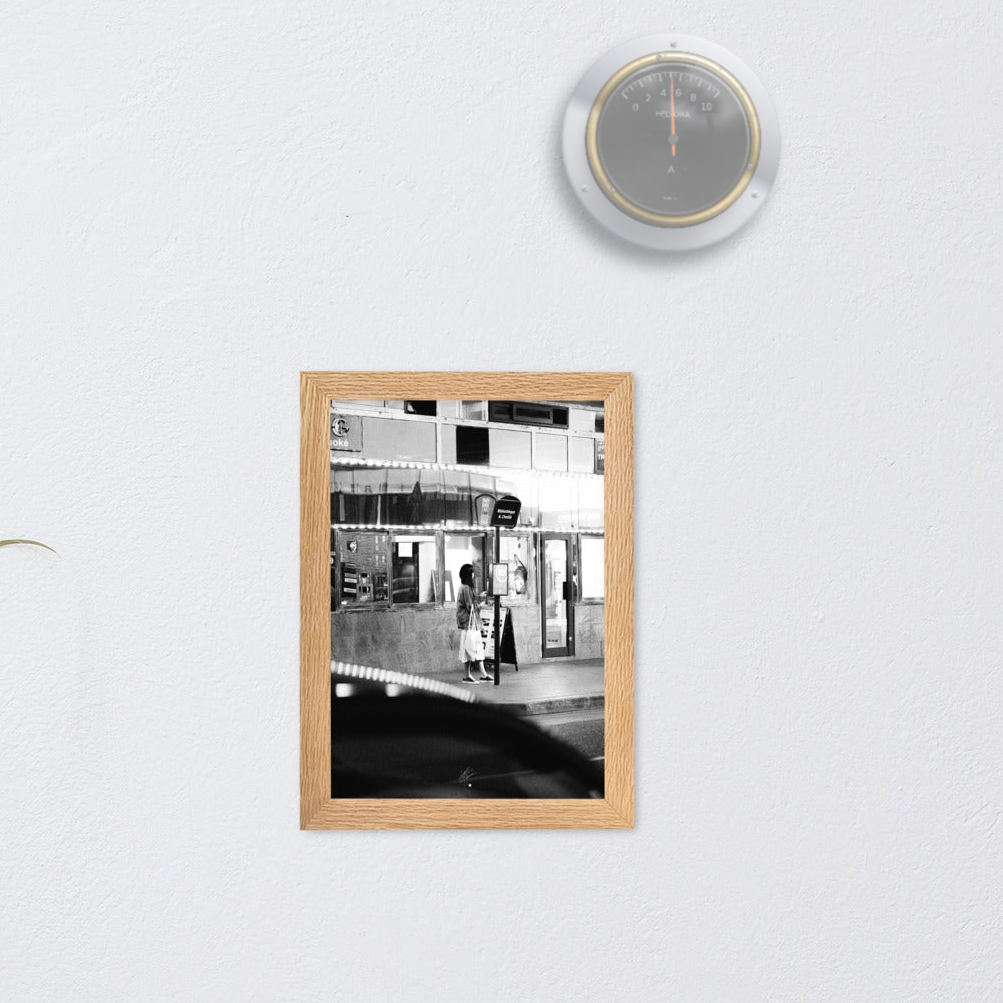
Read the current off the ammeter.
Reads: 5 A
